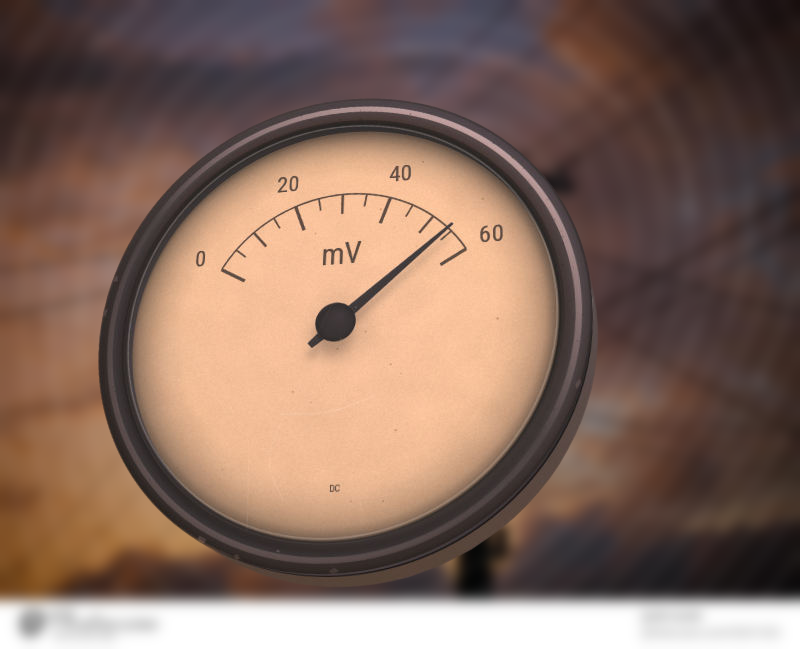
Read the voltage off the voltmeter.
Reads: 55 mV
